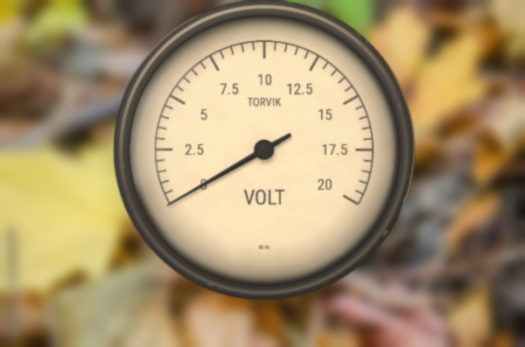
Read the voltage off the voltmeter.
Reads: 0 V
